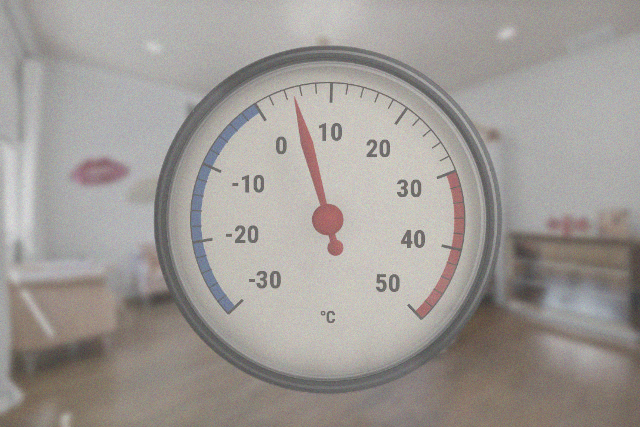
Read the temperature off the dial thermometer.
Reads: 5 °C
